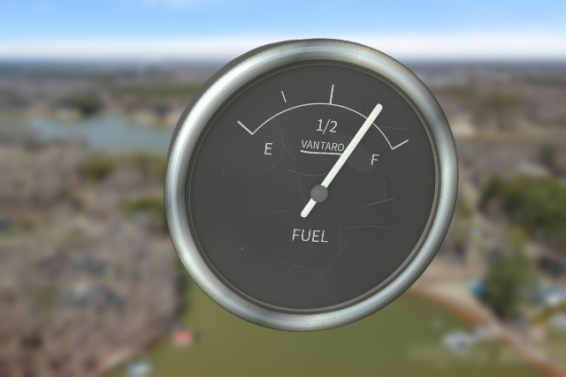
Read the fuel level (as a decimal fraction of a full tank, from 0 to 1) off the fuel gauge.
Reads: 0.75
